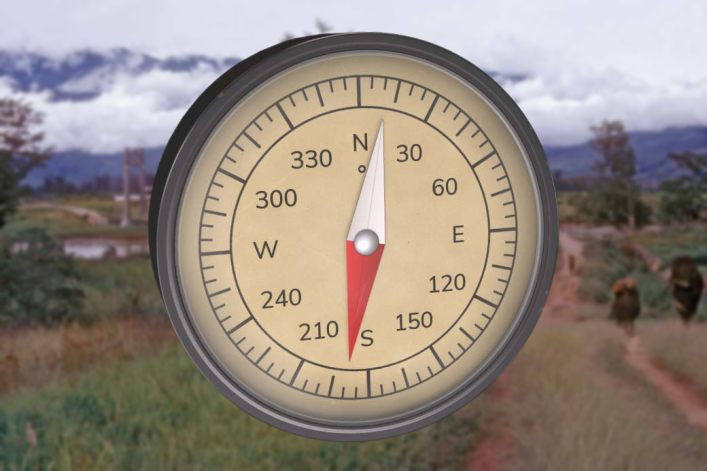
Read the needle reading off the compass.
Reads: 190 °
